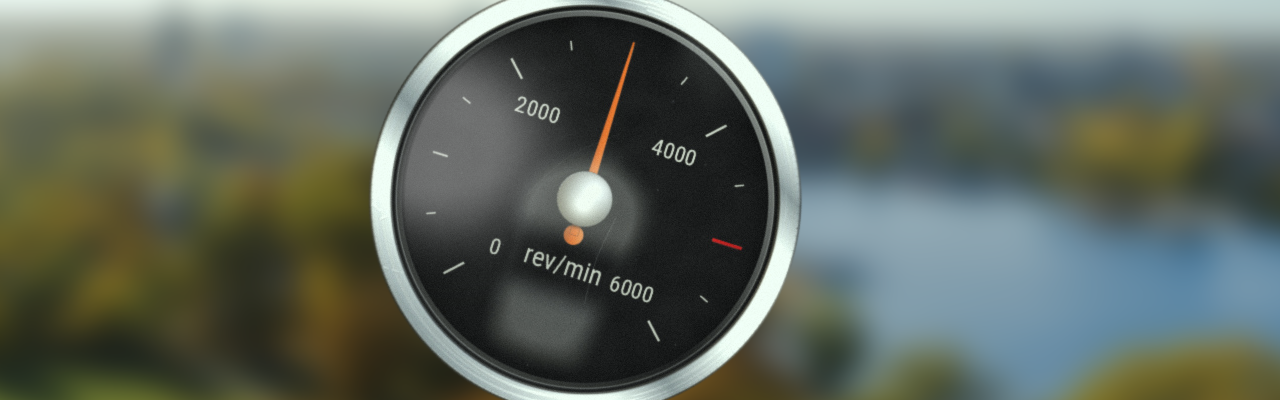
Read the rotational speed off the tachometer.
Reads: 3000 rpm
